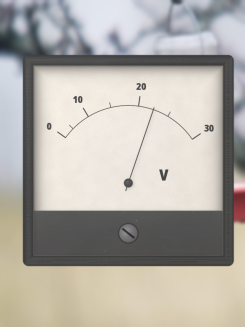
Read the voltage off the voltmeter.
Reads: 22.5 V
